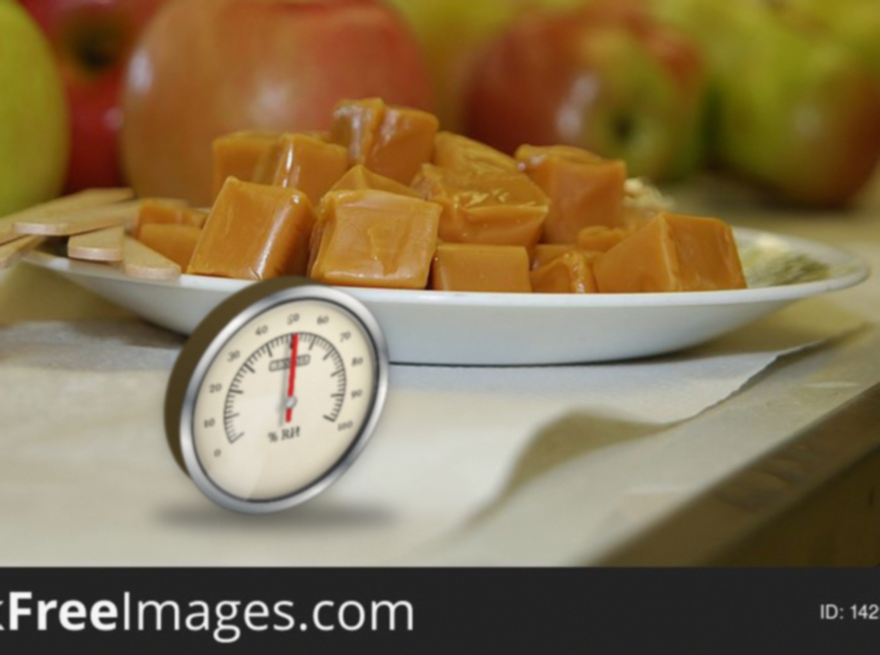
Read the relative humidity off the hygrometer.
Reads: 50 %
